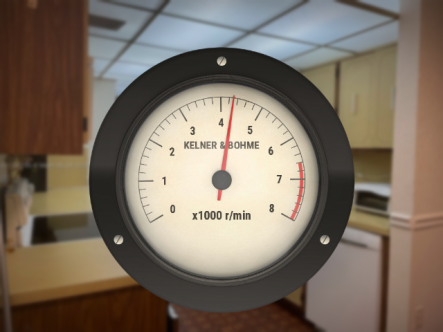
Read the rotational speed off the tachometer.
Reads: 4300 rpm
